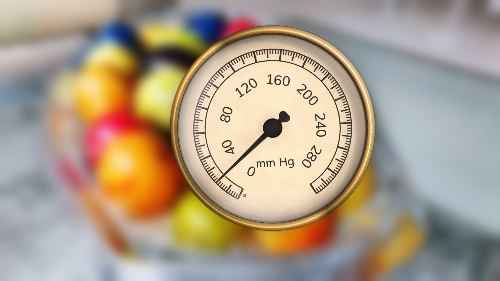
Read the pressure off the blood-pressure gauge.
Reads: 20 mmHg
